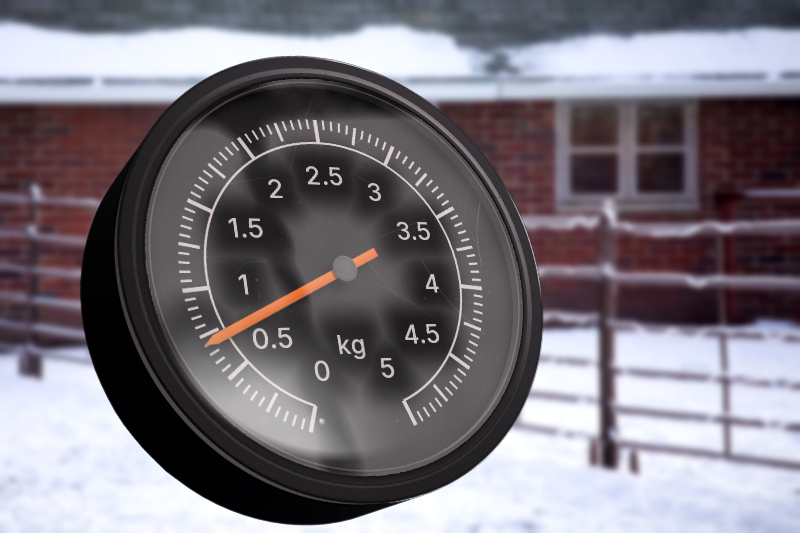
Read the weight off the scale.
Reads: 0.7 kg
